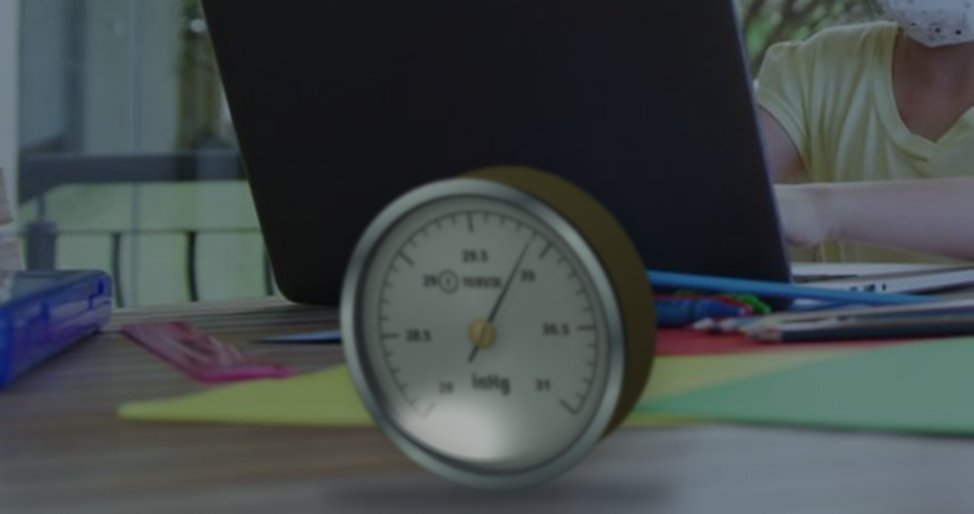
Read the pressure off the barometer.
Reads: 29.9 inHg
